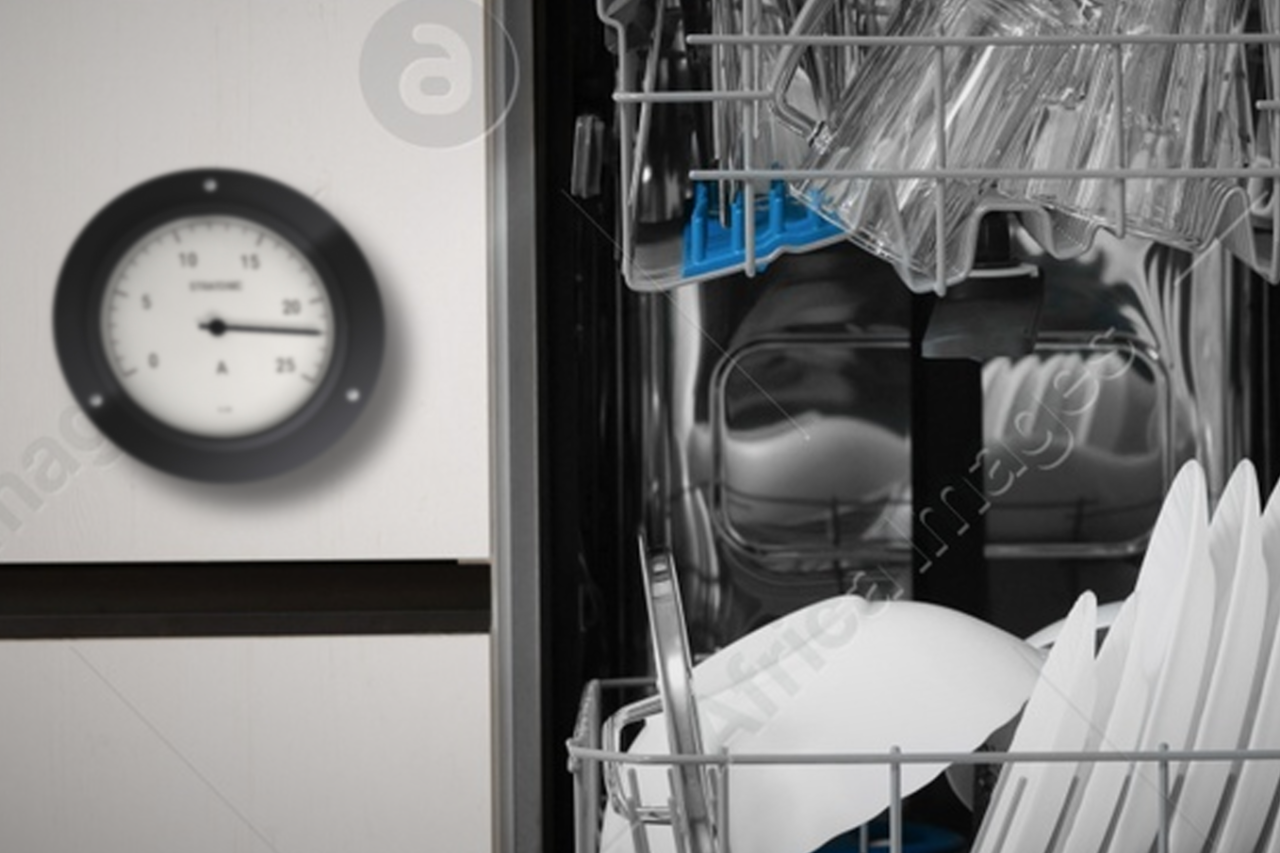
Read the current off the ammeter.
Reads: 22 A
